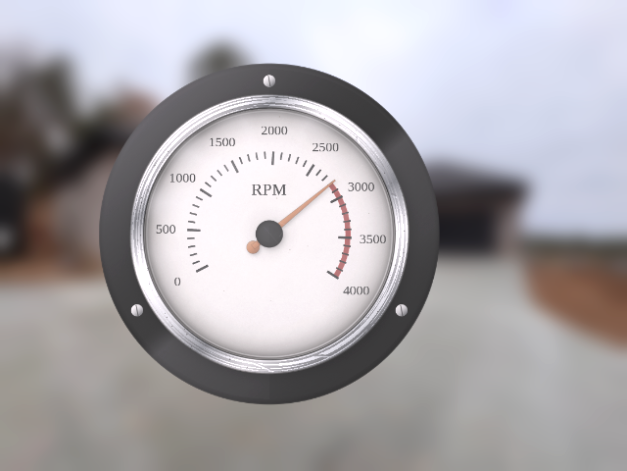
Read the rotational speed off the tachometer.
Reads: 2800 rpm
